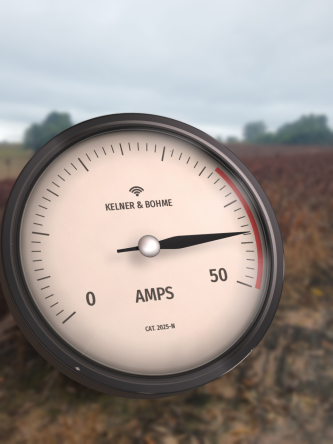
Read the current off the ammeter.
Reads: 44 A
